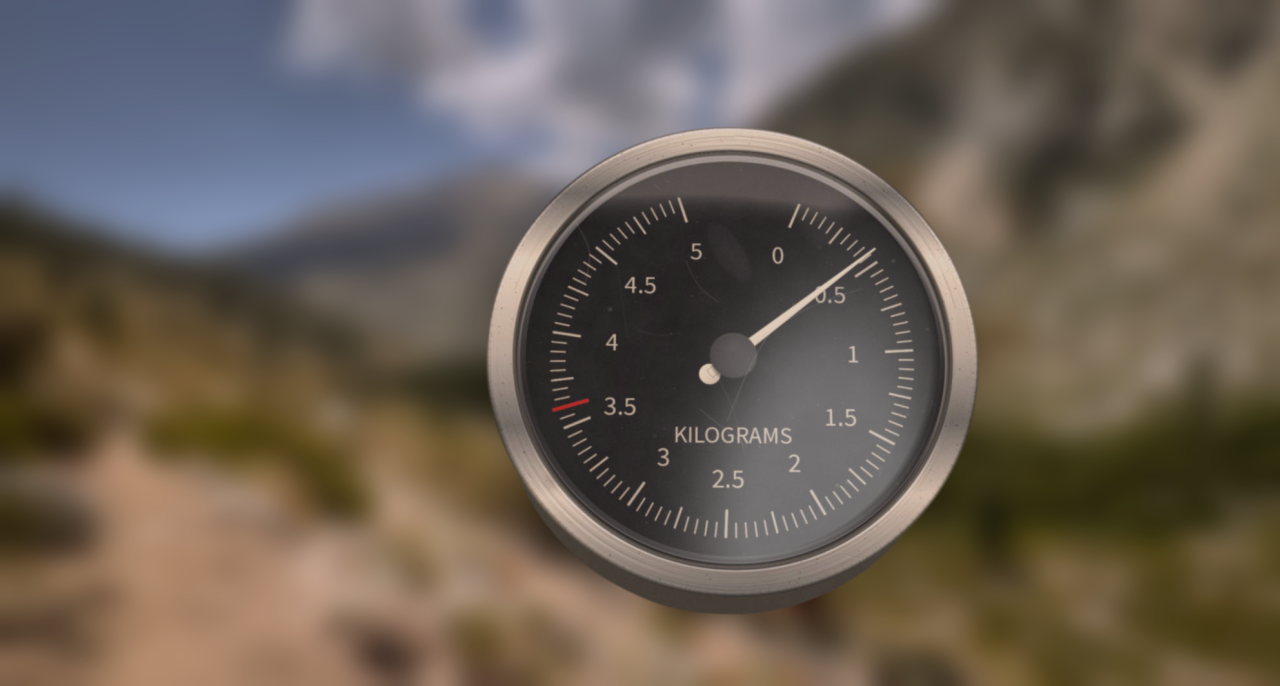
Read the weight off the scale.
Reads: 0.45 kg
